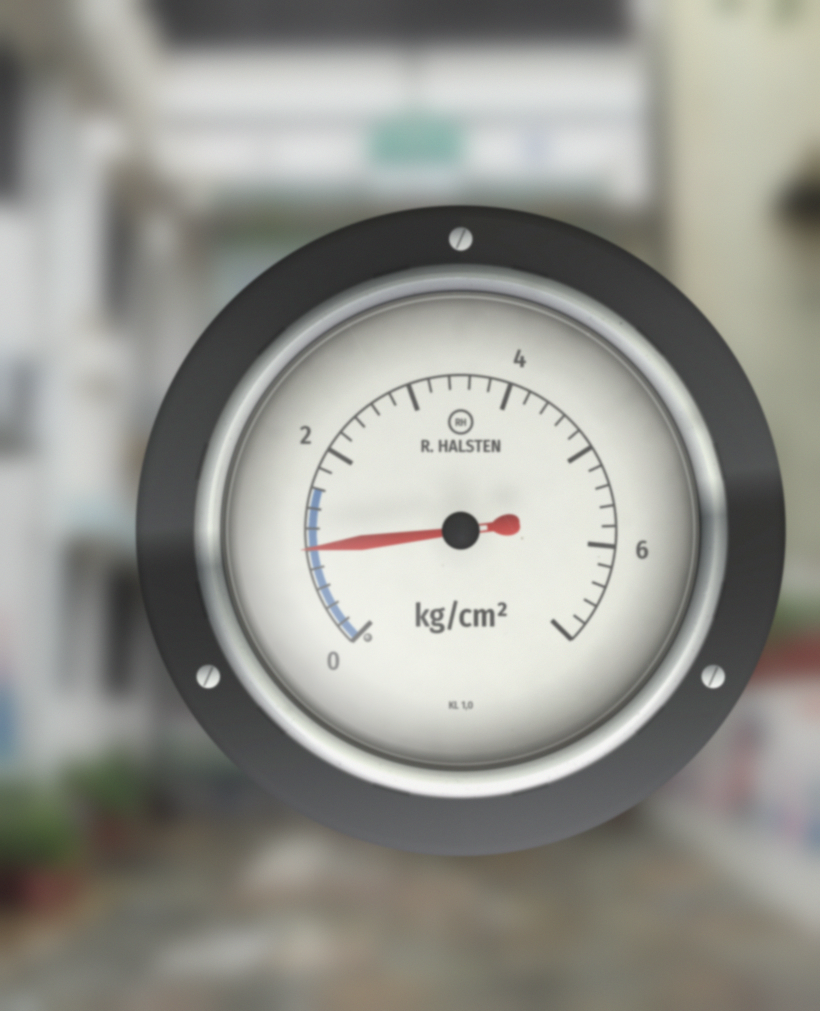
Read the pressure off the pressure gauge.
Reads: 1 kg/cm²
